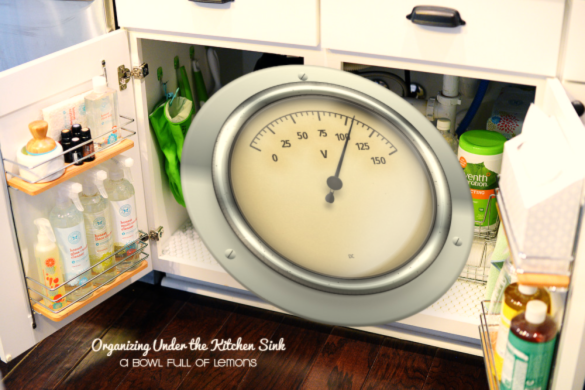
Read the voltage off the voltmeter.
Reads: 105 V
